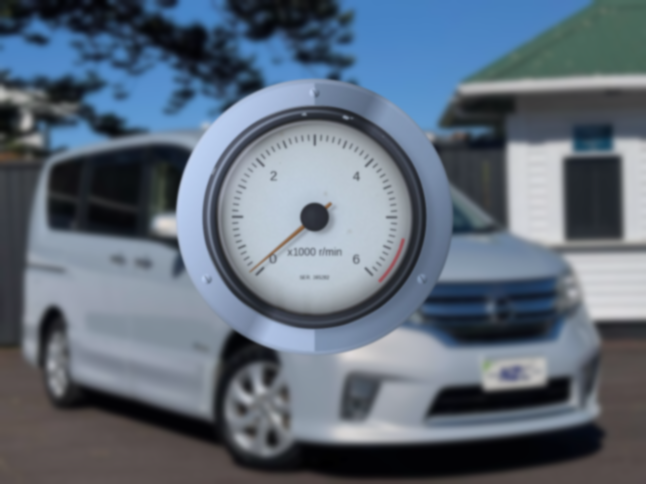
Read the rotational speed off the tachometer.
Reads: 100 rpm
